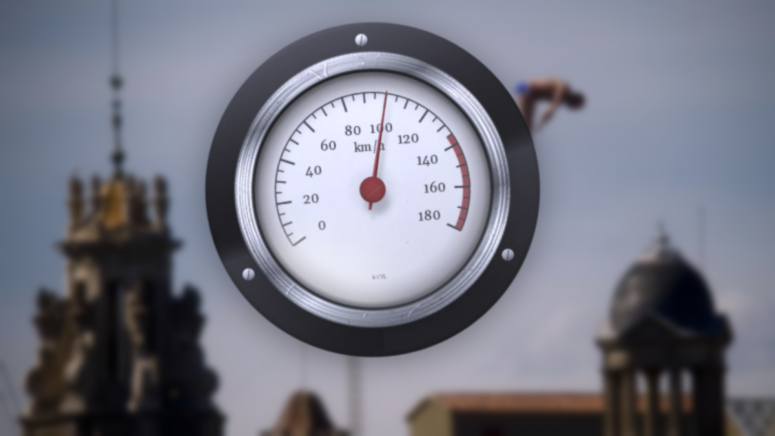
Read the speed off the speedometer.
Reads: 100 km/h
